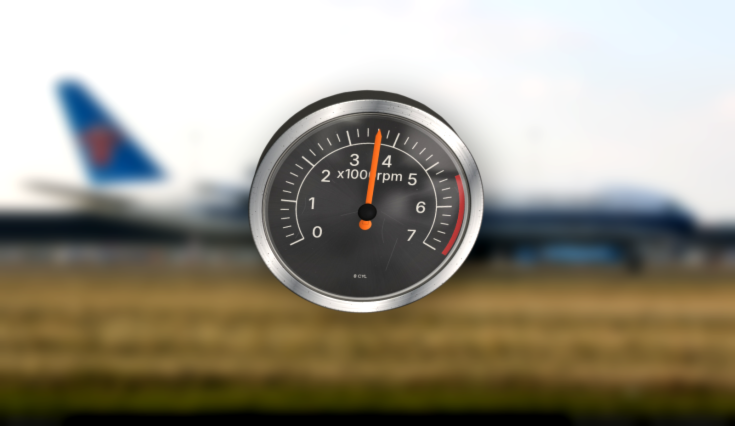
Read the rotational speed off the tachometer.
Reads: 3600 rpm
